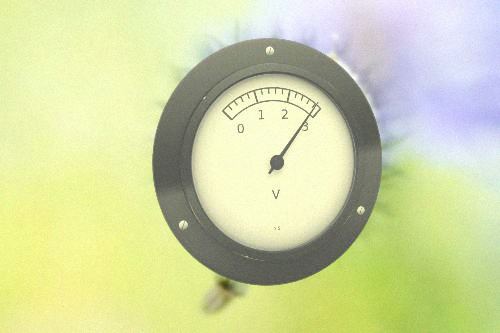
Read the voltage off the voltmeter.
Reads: 2.8 V
